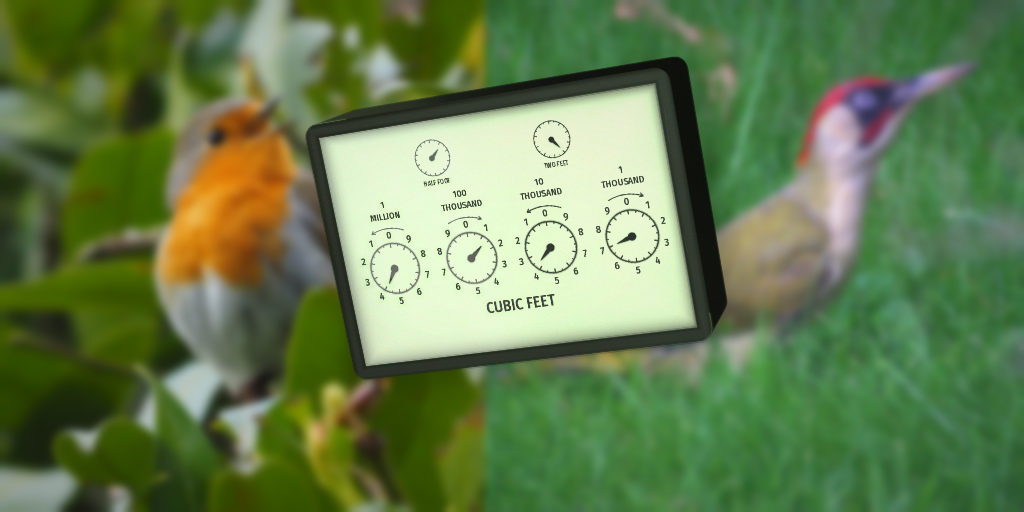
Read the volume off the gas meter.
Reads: 413700 ft³
